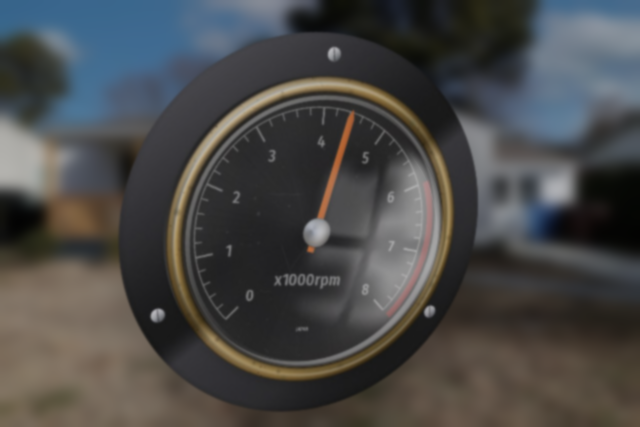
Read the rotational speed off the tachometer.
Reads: 4400 rpm
